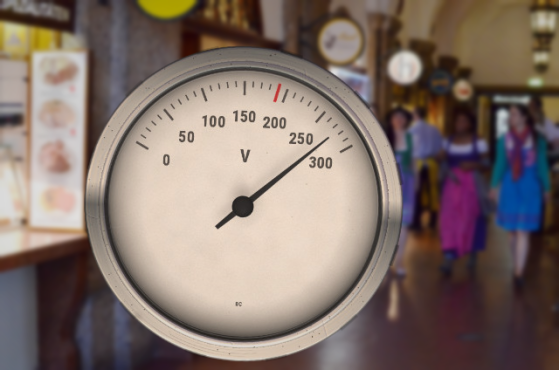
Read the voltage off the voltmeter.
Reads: 275 V
